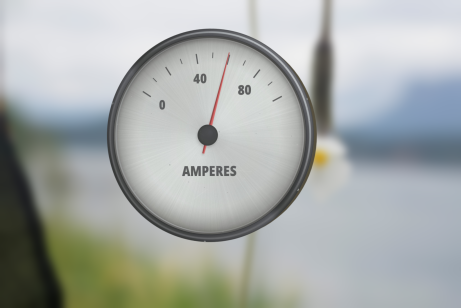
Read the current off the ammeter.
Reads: 60 A
